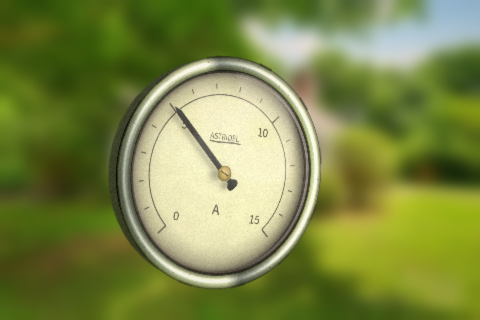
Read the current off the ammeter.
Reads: 5 A
